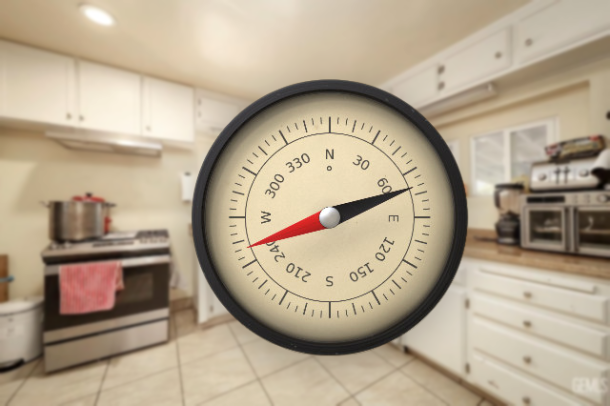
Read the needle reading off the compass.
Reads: 250 °
